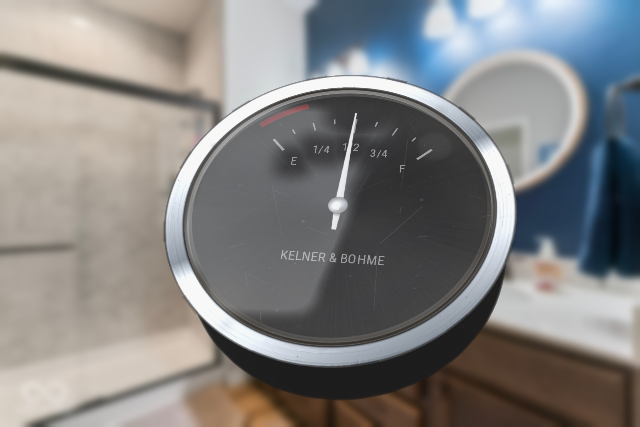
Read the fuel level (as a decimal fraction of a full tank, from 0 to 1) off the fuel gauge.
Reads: 0.5
